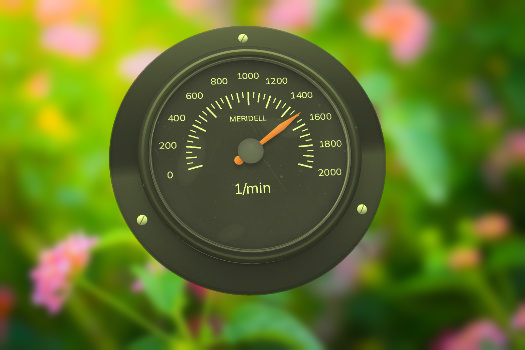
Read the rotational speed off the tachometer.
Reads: 1500 rpm
